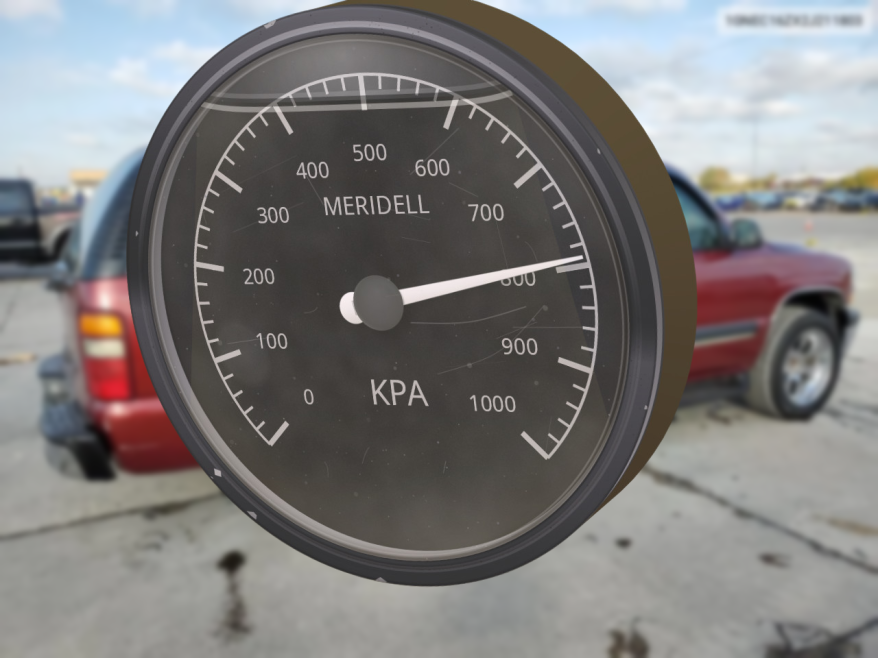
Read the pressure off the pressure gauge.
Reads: 790 kPa
